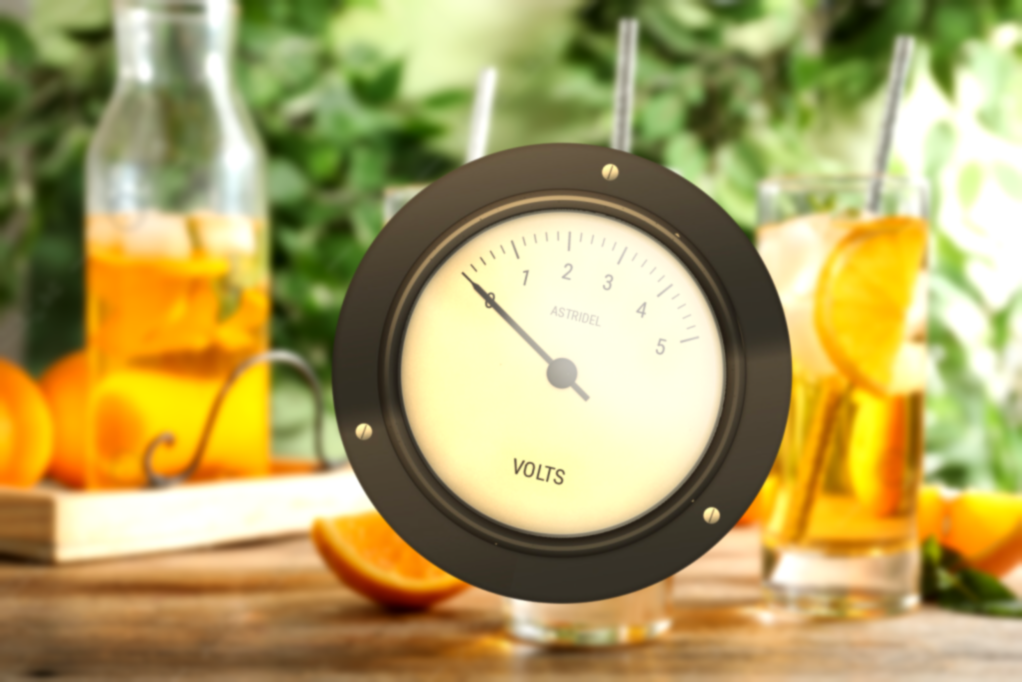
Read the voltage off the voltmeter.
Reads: 0 V
